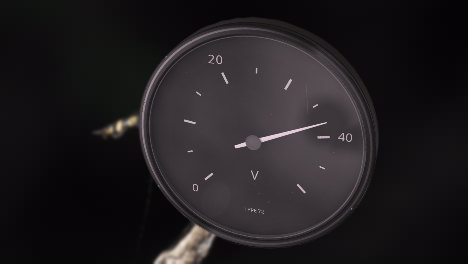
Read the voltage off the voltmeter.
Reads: 37.5 V
